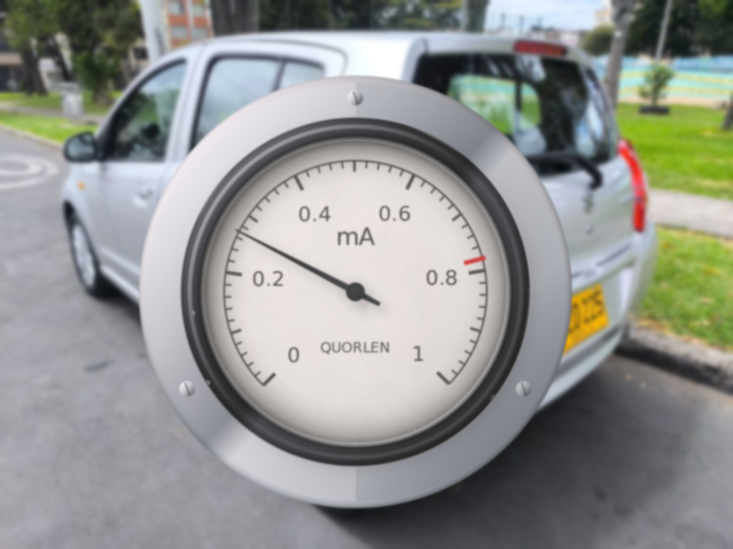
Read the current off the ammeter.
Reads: 0.27 mA
